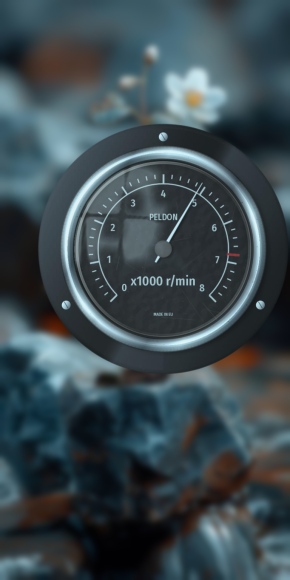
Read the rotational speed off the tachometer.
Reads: 4900 rpm
